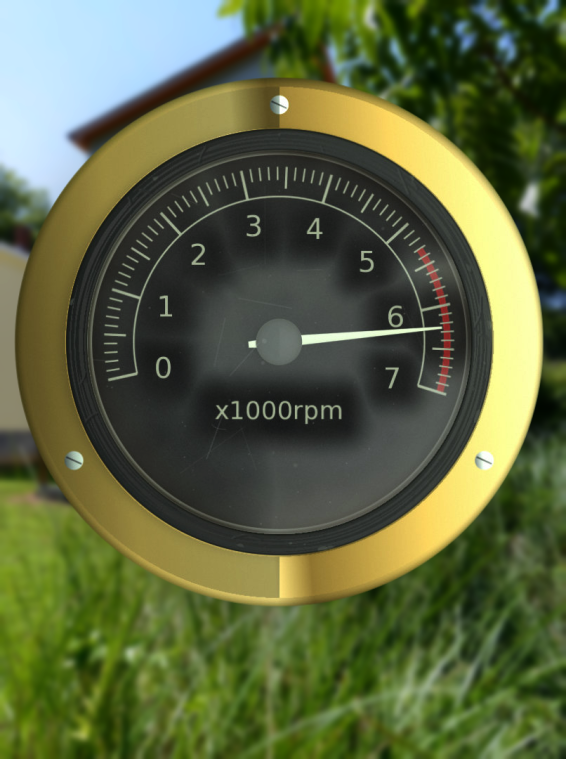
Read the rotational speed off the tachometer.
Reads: 6250 rpm
